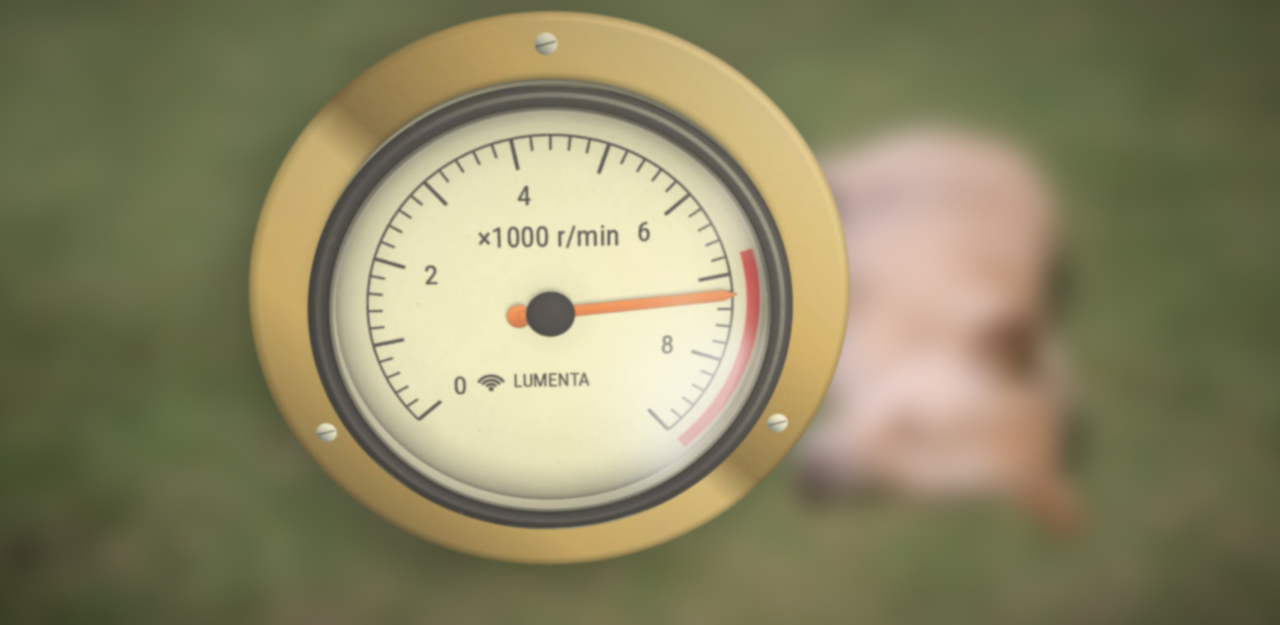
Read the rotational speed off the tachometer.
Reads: 7200 rpm
